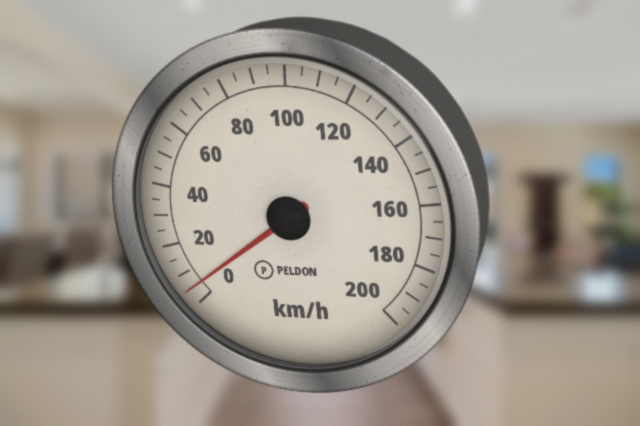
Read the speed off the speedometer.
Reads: 5 km/h
